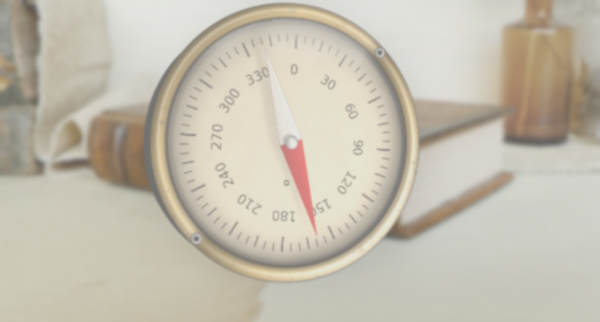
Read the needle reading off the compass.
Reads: 160 °
